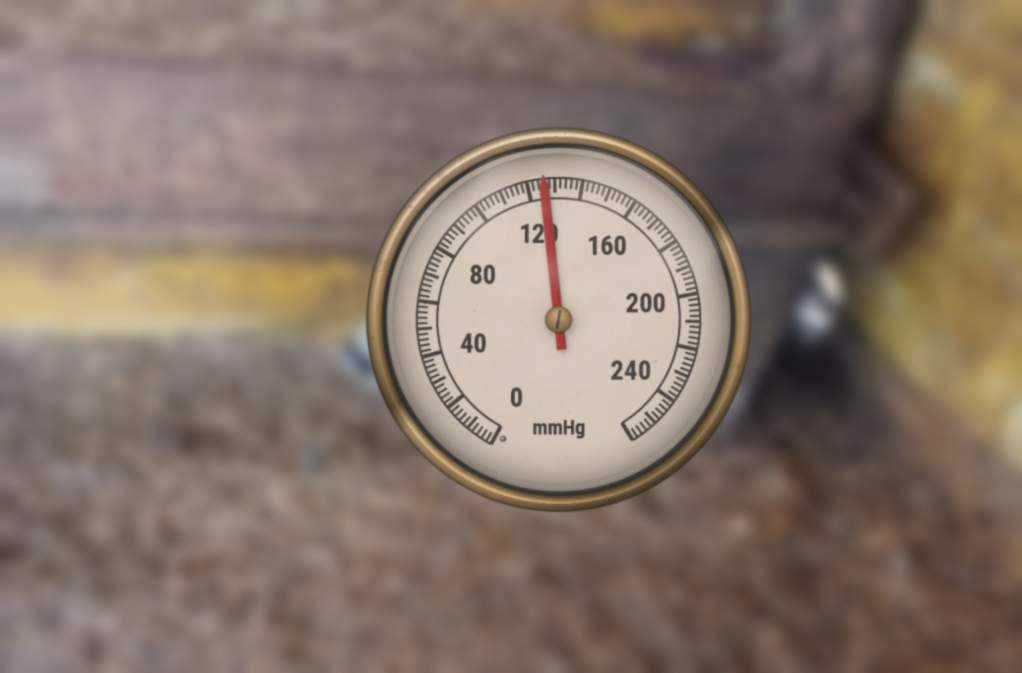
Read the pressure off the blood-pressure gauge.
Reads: 126 mmHg
